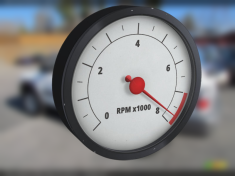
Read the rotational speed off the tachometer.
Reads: 7750 rpm
